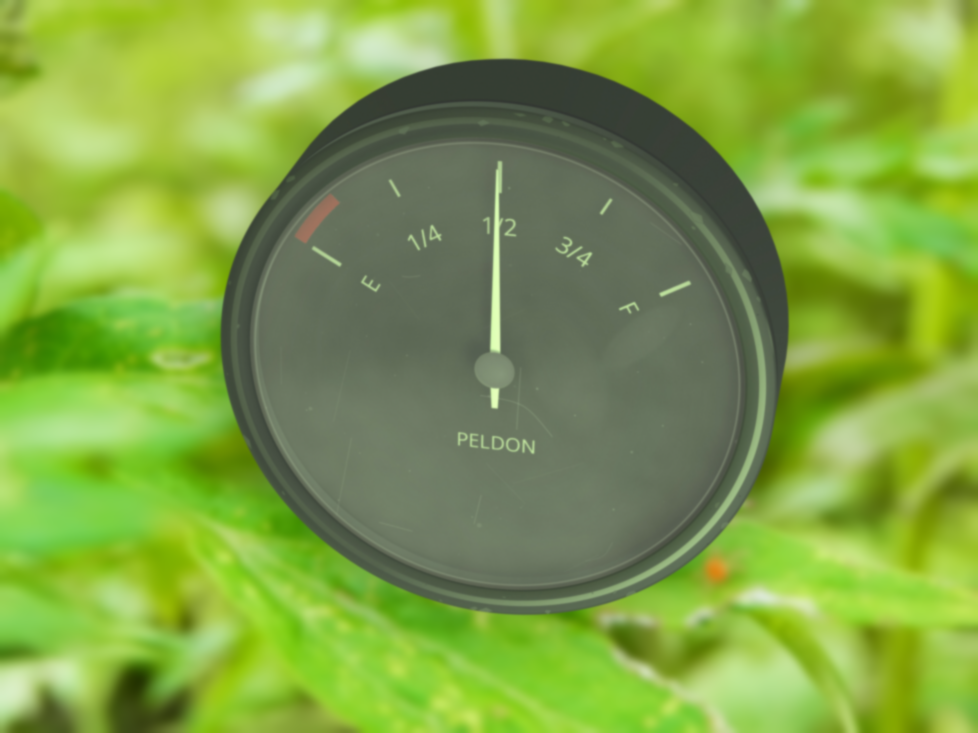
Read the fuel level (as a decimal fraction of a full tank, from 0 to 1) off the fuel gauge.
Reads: 0.5
